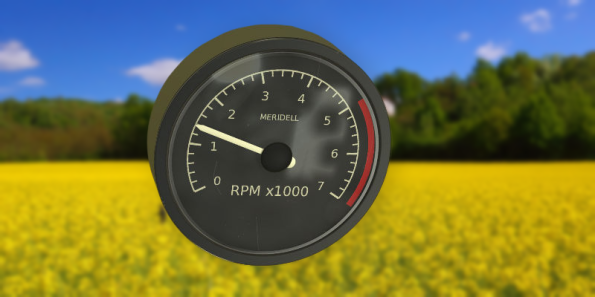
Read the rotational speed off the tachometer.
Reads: 1400 rpm
